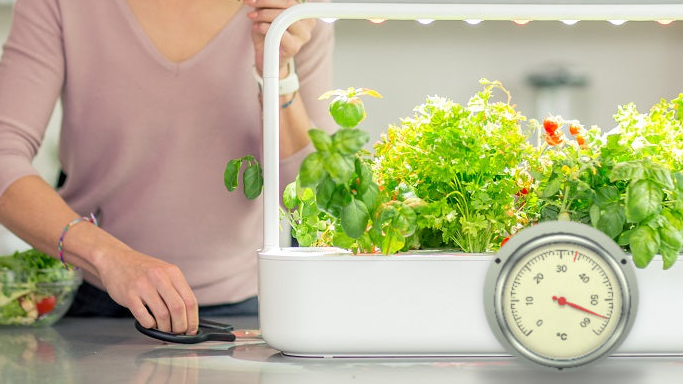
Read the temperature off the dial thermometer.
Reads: 55 °C
